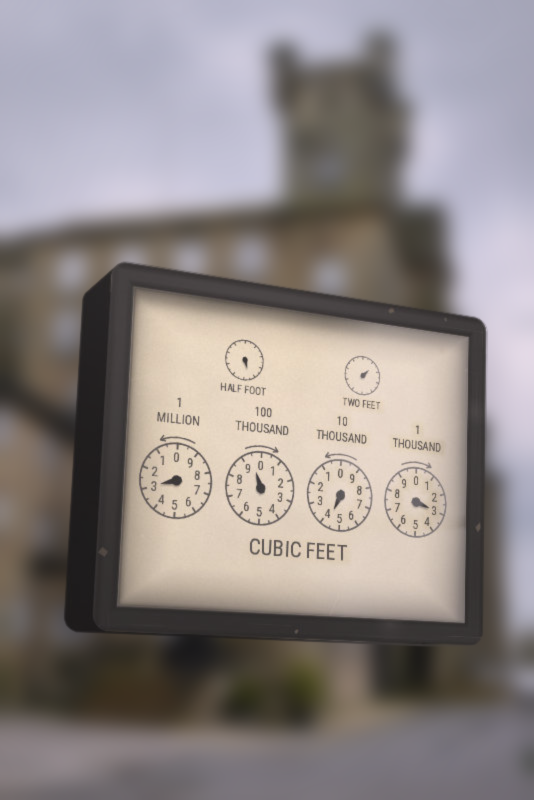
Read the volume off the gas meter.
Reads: 294300 ft³
